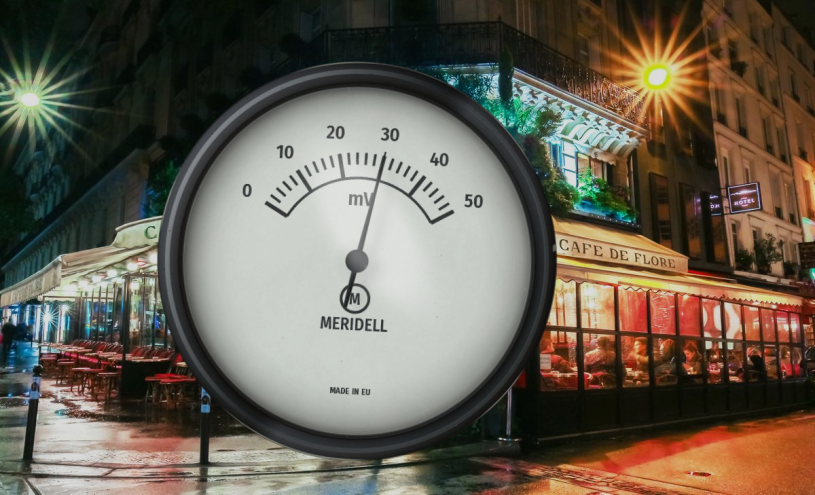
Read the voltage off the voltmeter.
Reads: 30 mV
